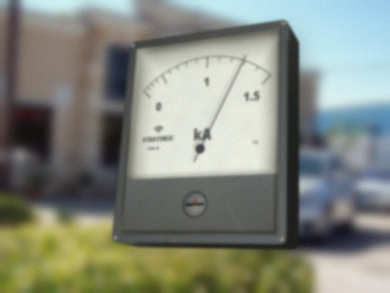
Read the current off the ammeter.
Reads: 1.3 kA
